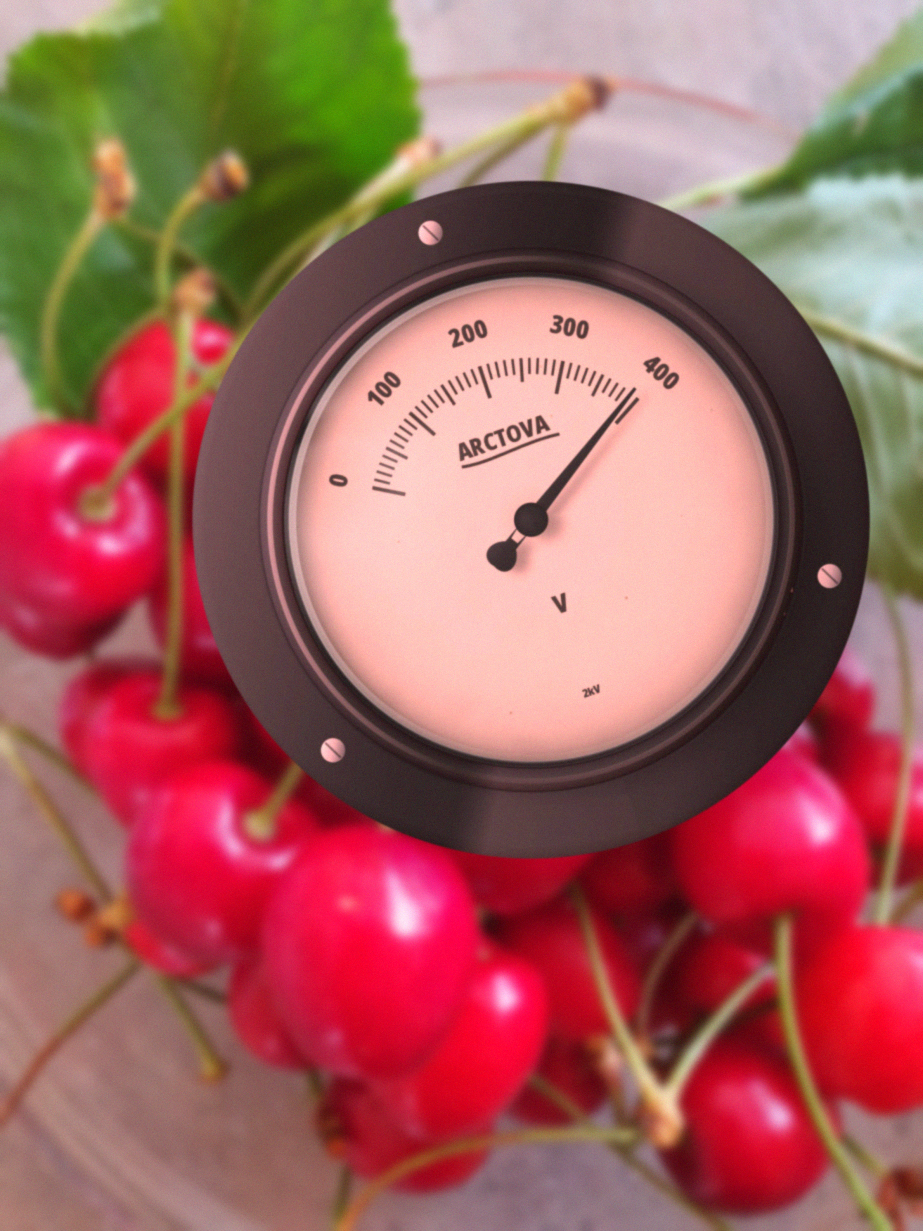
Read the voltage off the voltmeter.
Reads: 390 V
